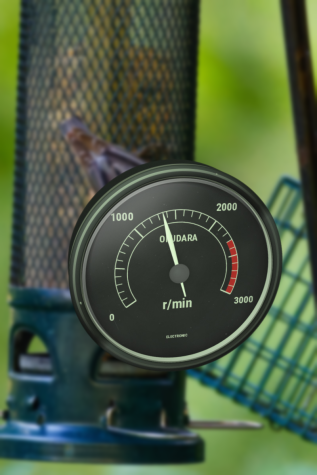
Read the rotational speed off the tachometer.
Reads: 1350 rpm
